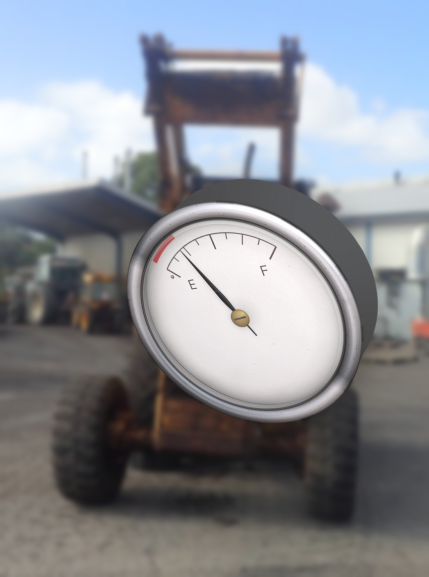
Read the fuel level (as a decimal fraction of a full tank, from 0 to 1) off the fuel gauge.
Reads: 0.25
